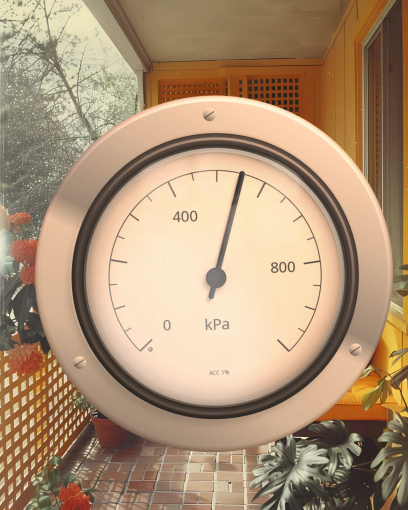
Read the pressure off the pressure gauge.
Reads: 550 kPa
